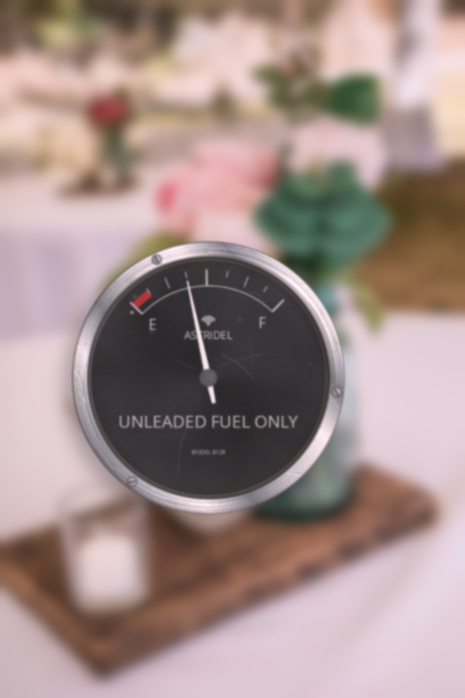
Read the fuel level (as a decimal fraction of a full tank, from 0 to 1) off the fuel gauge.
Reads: 0.375
